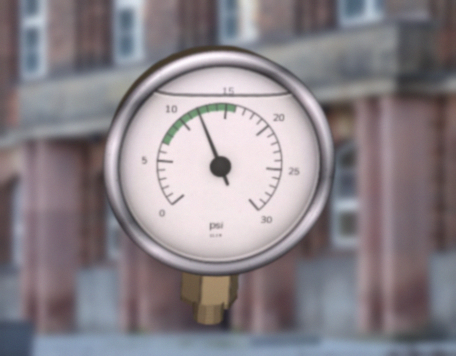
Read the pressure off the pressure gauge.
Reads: 12 psi
